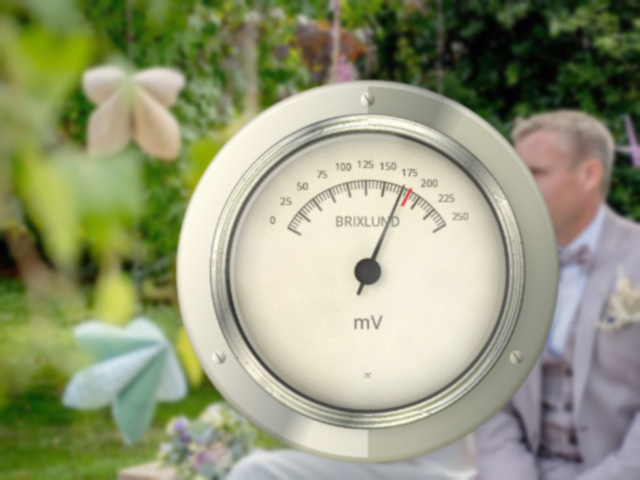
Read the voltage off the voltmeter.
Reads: 175 mV
